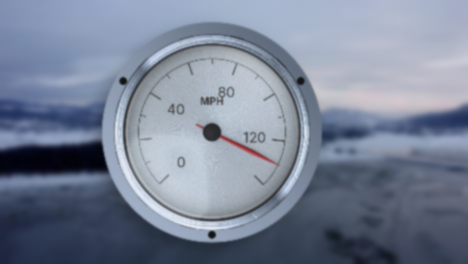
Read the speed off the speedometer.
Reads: 130 mph
